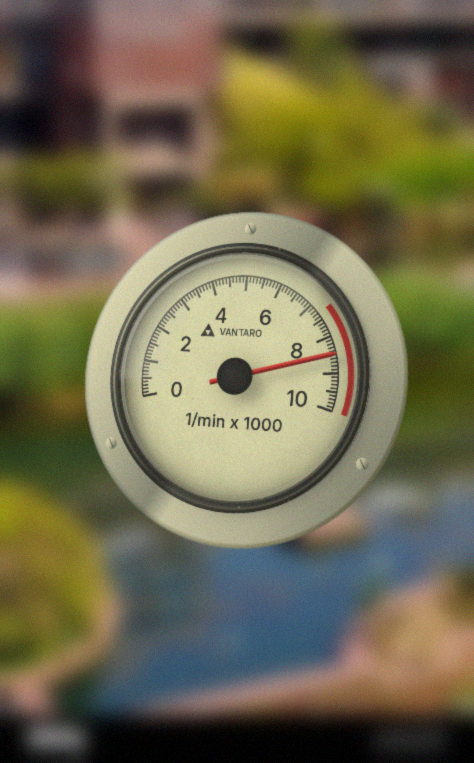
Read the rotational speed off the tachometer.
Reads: 8500 rpm
